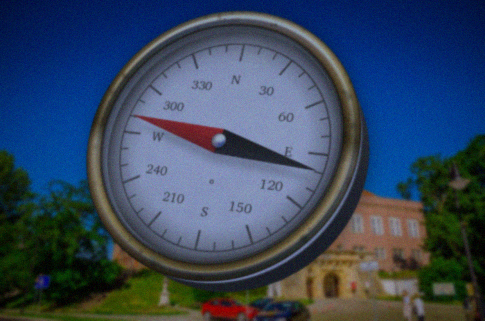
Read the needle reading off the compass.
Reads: 280 °
